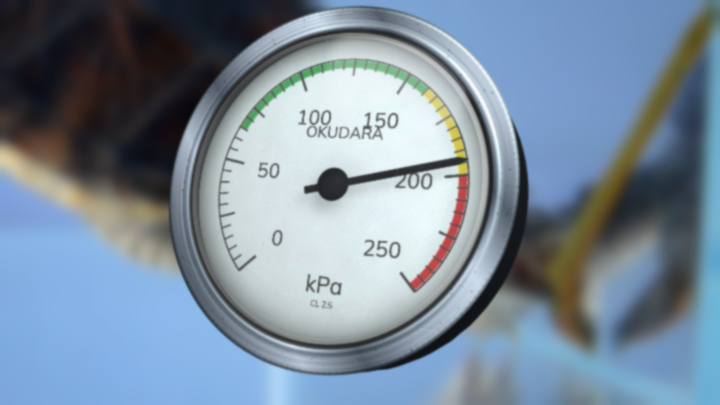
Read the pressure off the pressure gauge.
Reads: 195 kPa
